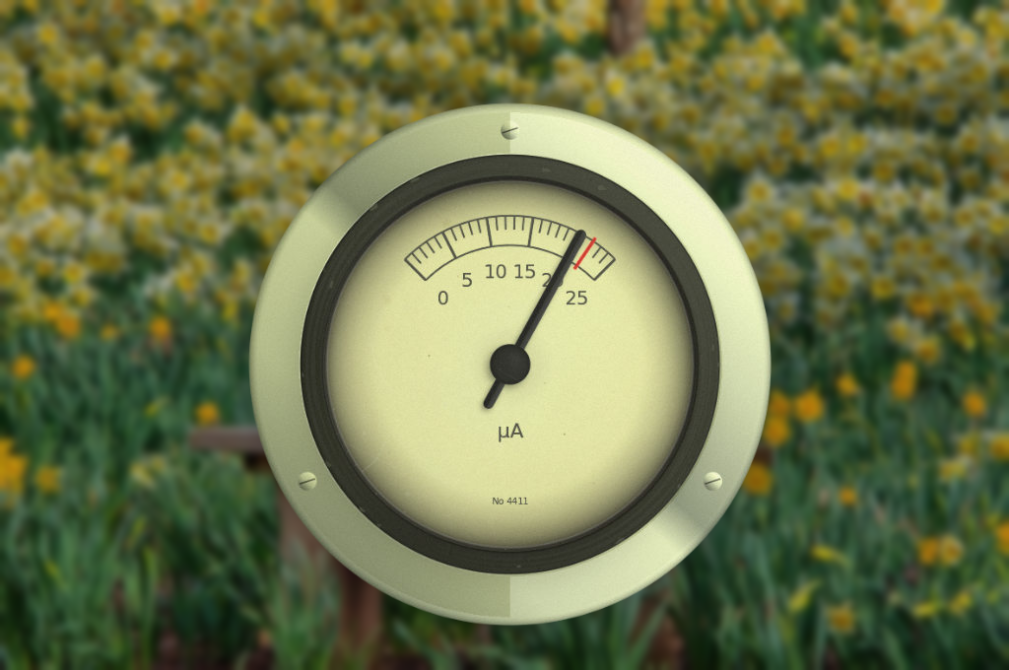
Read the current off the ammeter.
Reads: 20.5 µA
